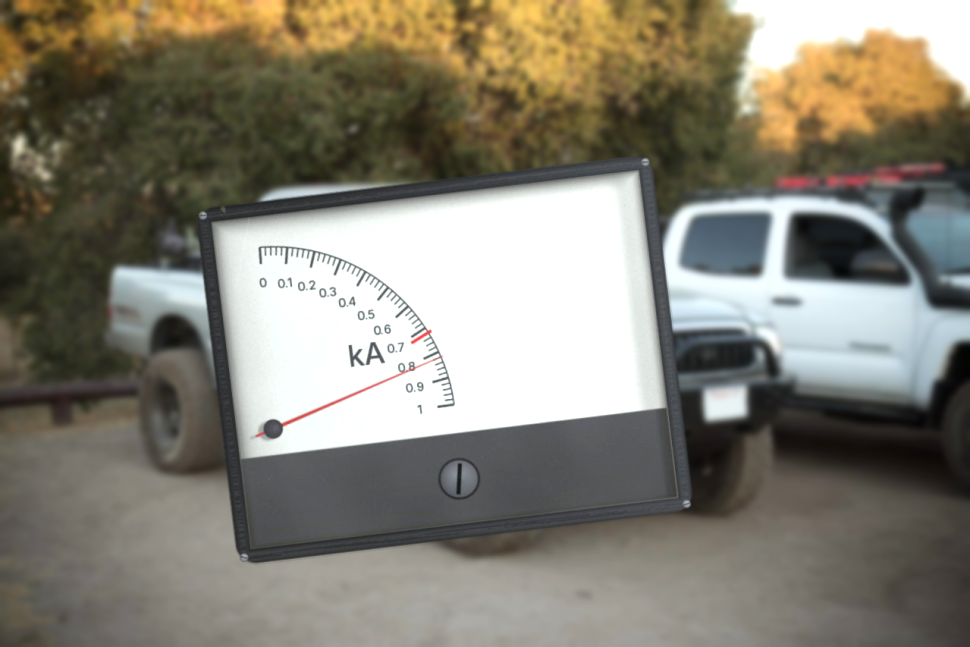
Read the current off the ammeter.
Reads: 0.82 kA
